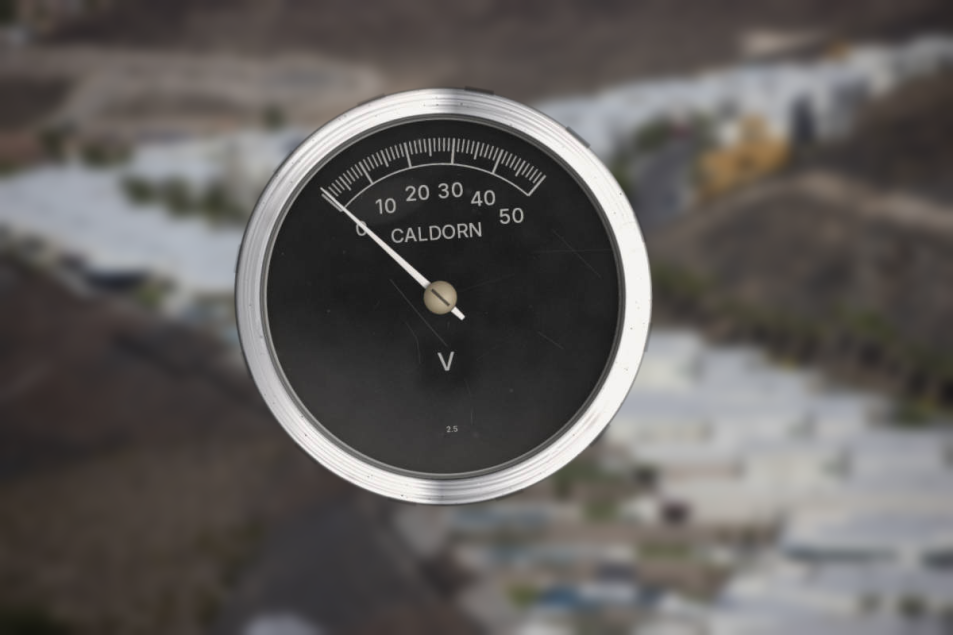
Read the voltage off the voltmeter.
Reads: 1 V
